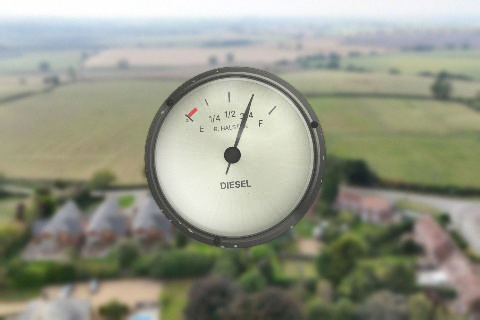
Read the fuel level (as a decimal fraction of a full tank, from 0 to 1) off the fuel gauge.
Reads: 0.75
